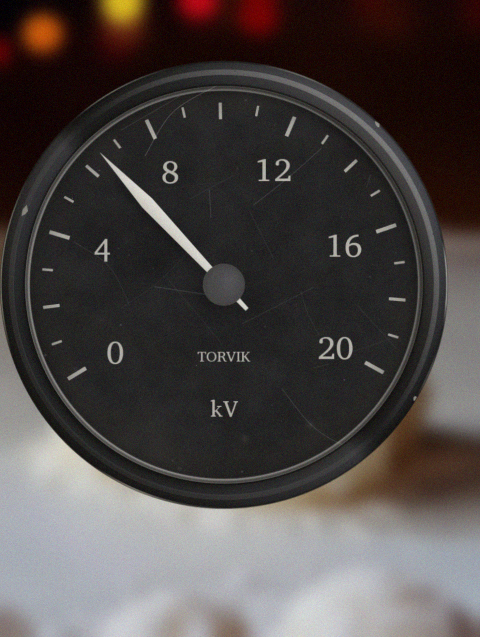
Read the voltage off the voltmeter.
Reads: 6.5 kV
